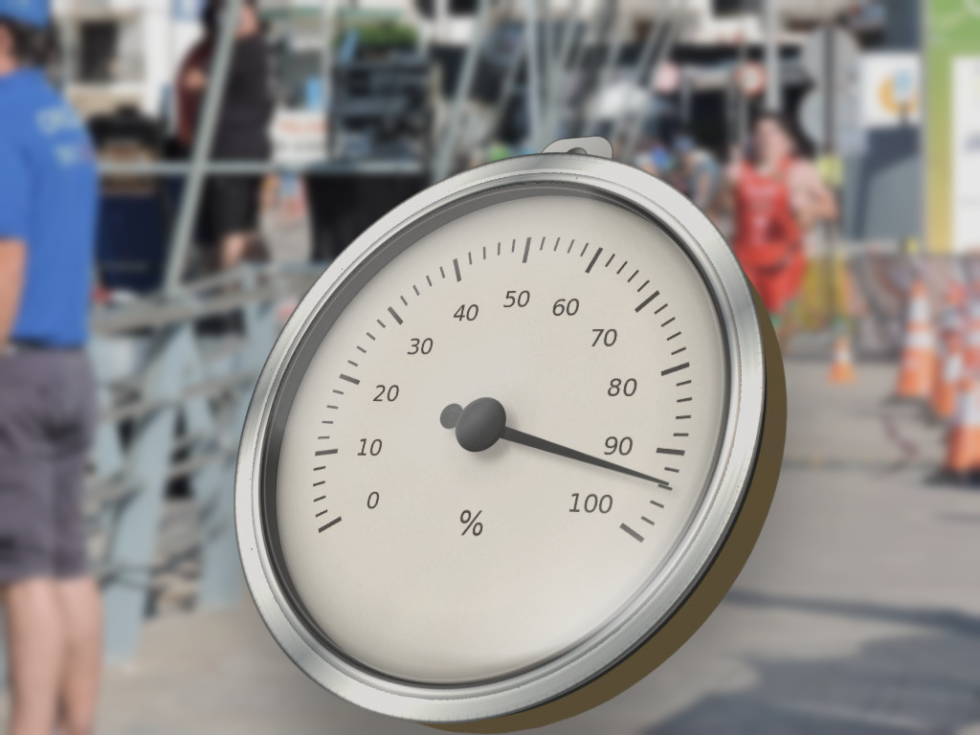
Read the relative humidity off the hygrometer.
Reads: 94 %
